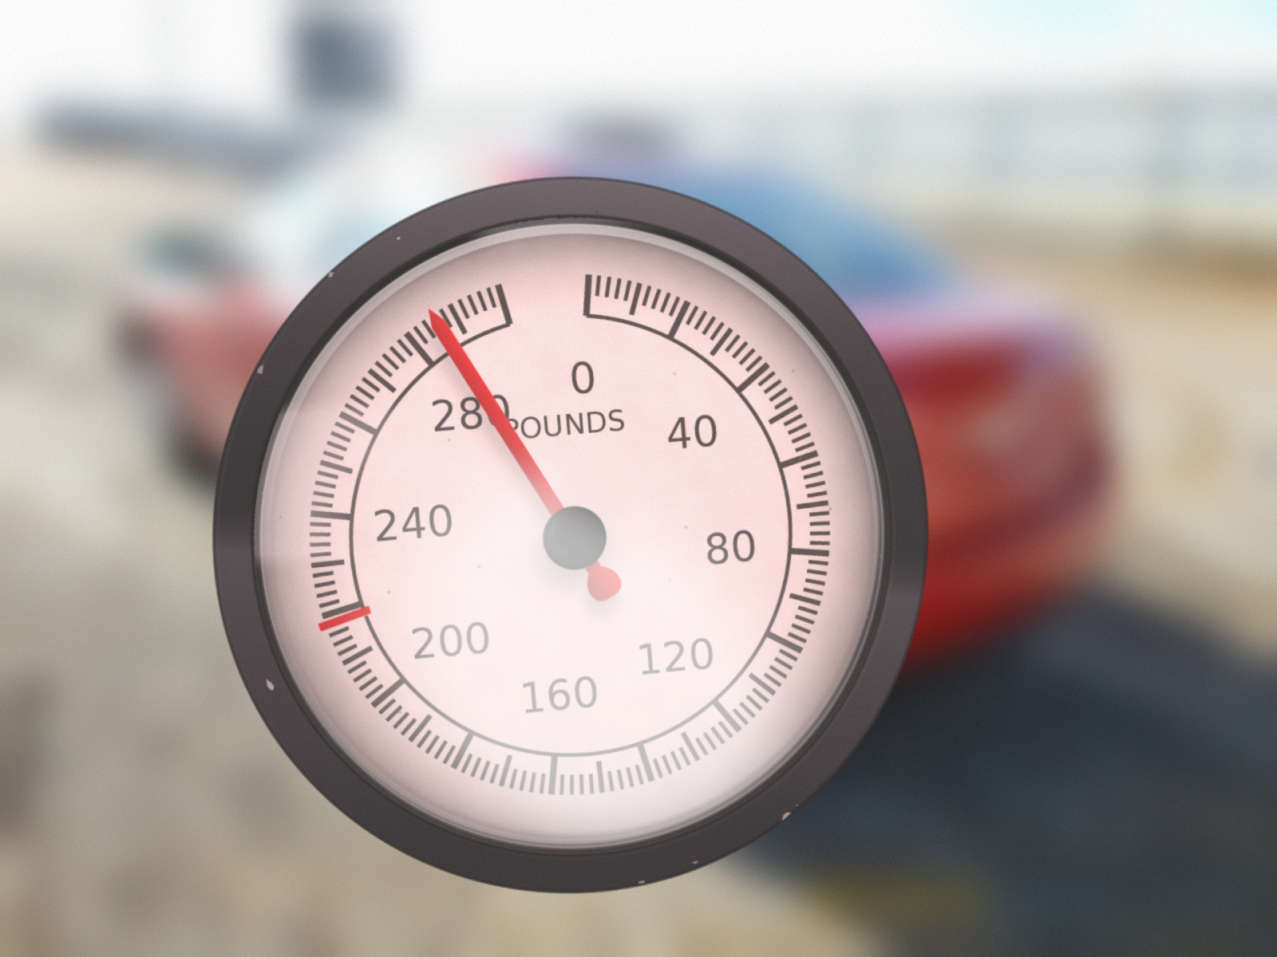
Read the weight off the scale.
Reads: 286 lb
